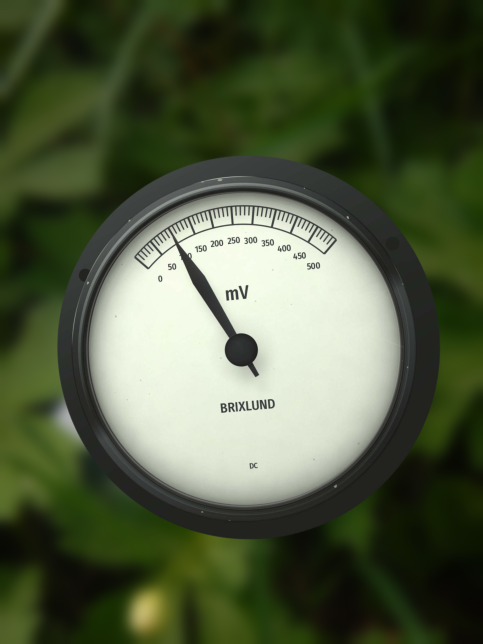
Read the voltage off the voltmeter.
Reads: 100 mV
